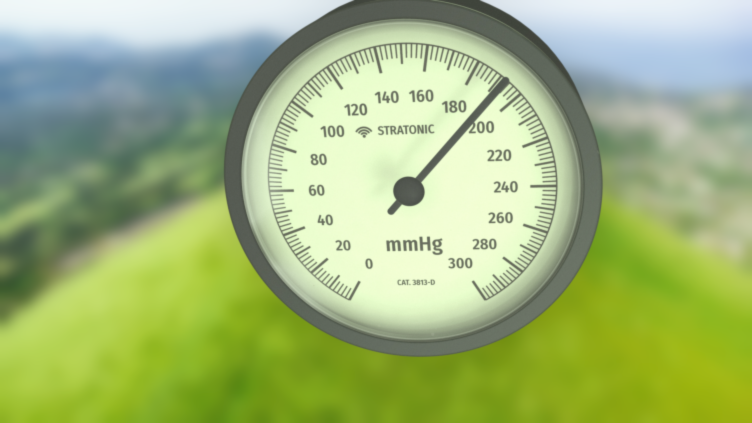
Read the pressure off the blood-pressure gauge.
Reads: 192 mmHg
